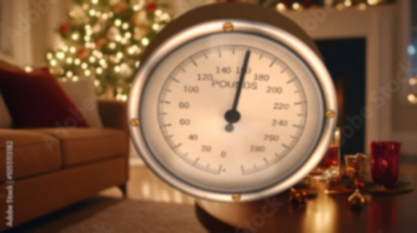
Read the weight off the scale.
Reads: 160 lb
